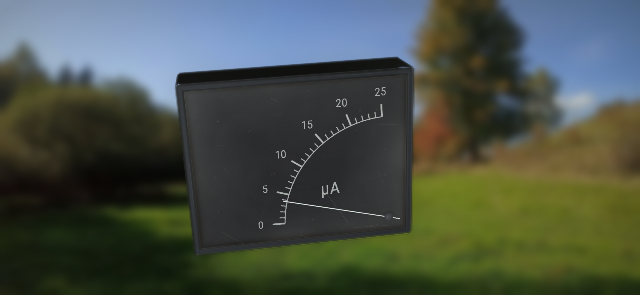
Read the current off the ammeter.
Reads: 4 µA
